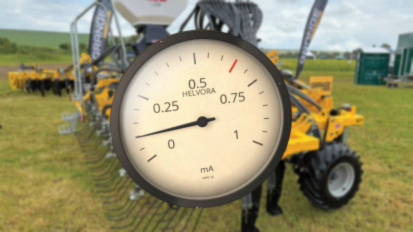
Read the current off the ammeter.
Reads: 0.1 mA
